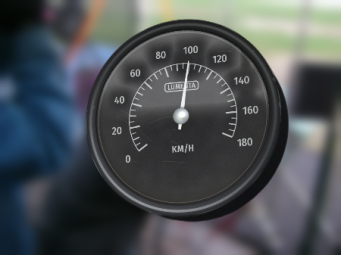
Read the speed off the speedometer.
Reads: 100 km/h
